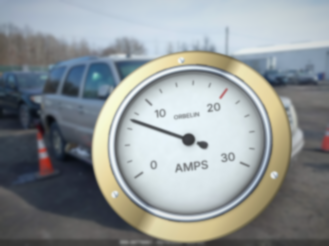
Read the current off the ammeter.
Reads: 7 A
